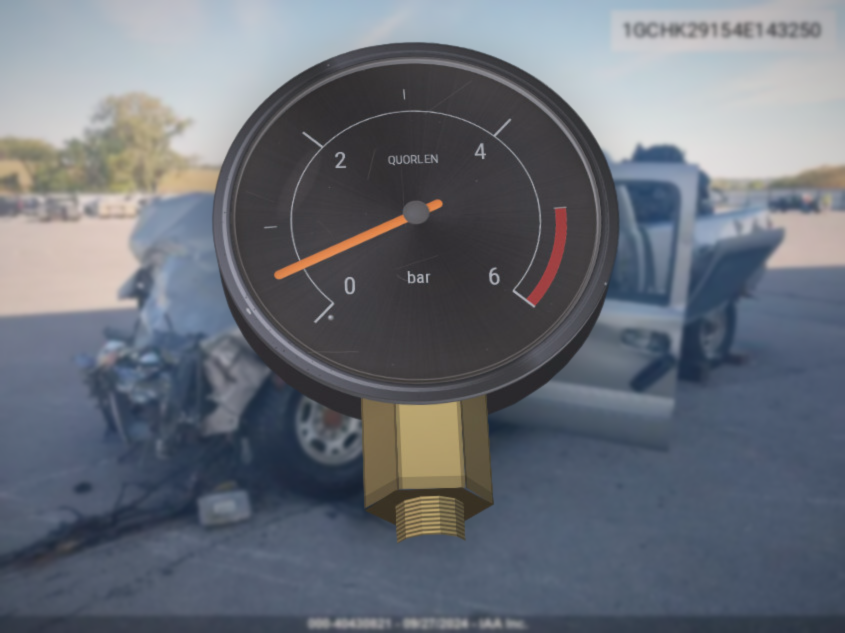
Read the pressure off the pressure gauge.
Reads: 0.5 bar
